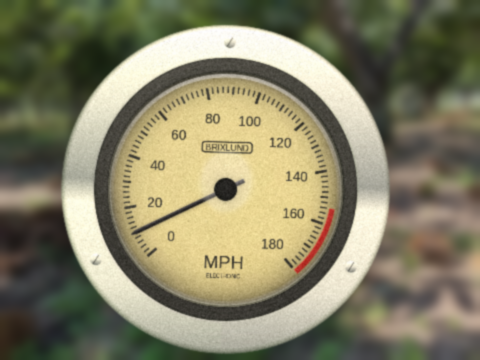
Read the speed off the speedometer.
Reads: 10 mph
